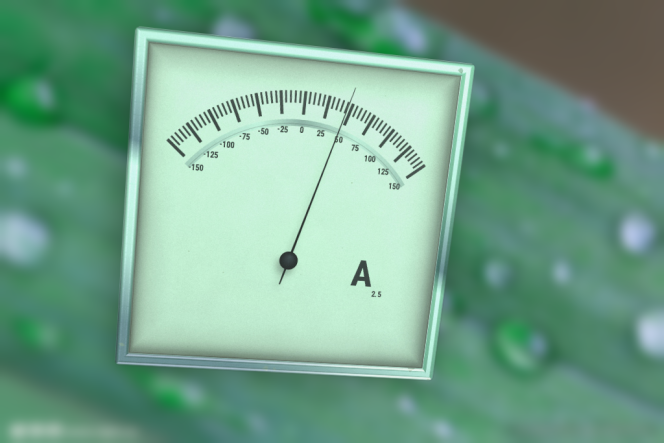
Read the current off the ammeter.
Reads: 45 A
